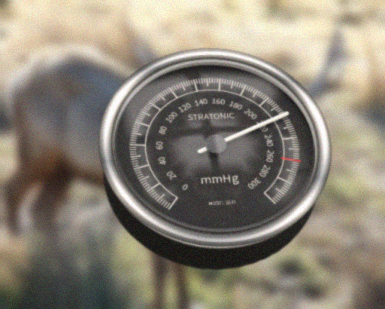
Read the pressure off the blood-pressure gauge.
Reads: 220 mmHg
